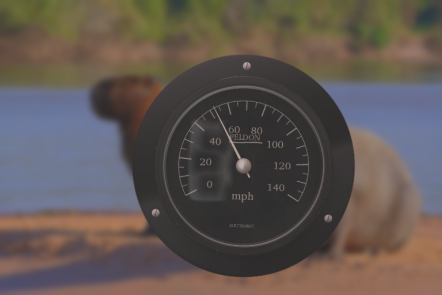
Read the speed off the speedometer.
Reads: 52.5 mph
